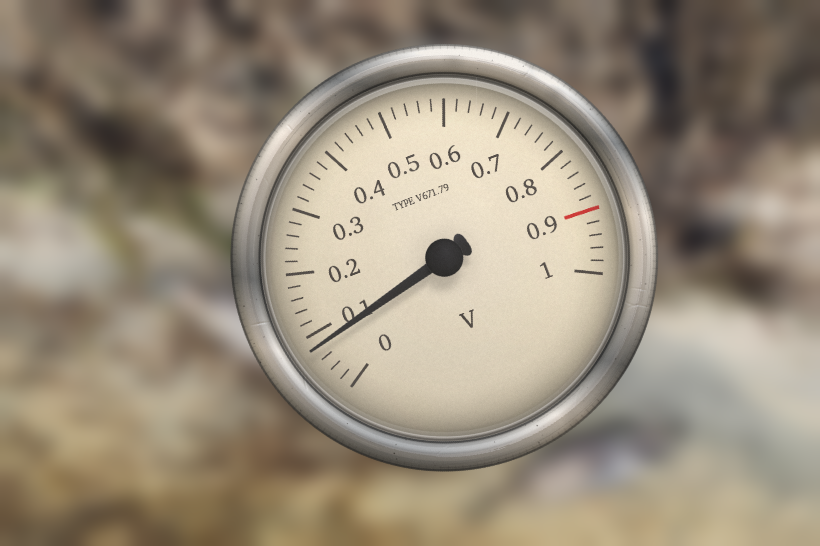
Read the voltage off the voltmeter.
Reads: 0.08 V
